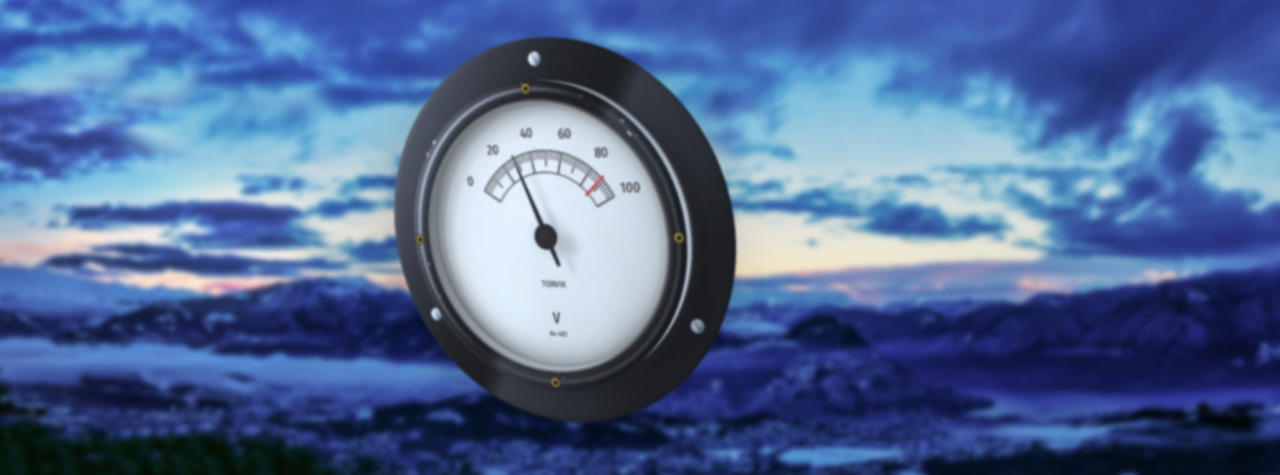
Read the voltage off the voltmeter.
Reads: 30 V
